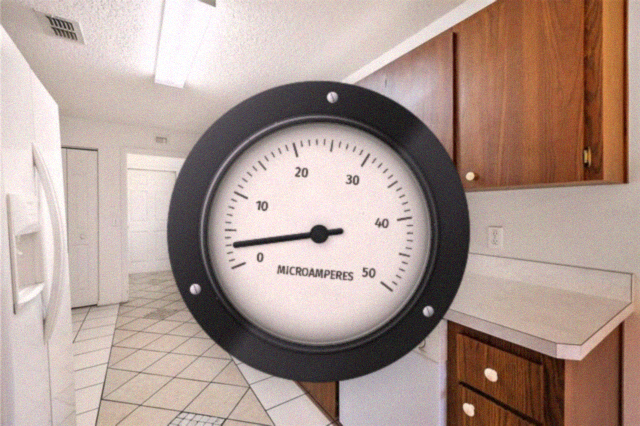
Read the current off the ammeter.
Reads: 3 µA
